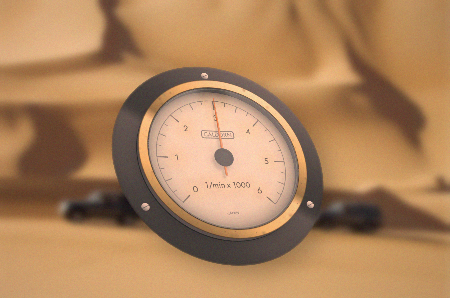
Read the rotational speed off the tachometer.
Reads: 3000 rpm
